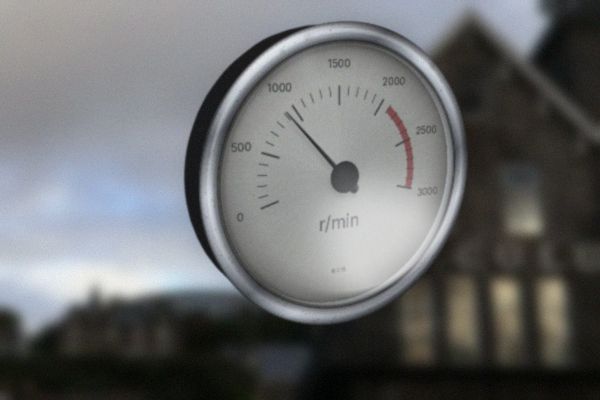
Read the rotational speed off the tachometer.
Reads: 900 rpm
